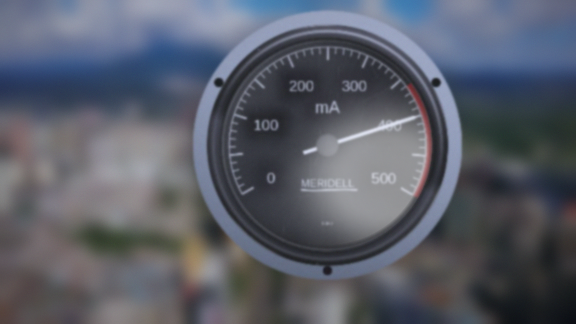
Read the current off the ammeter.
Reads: 400 mA
